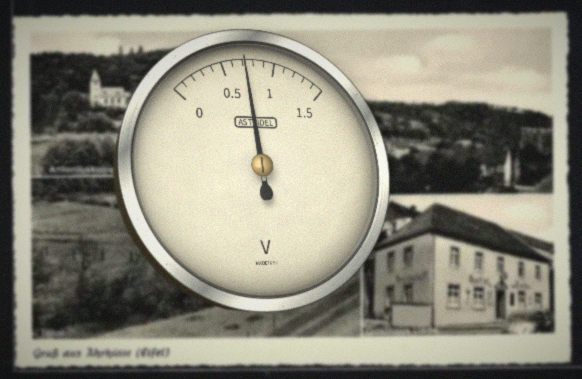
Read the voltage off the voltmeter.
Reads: 0.7 V
